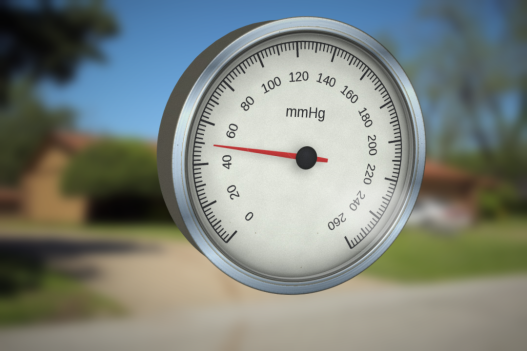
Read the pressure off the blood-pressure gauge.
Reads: 50 mmHg
